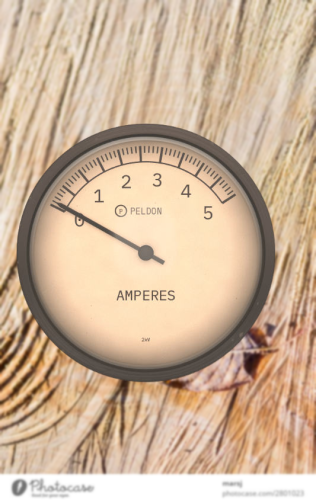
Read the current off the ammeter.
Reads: 0.1 A
